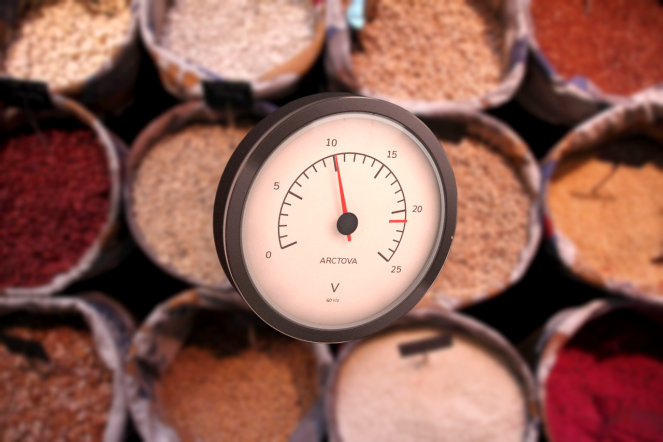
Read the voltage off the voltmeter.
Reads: 10 V
